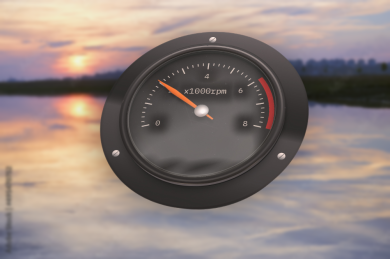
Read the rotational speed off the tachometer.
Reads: 2000 rpm
